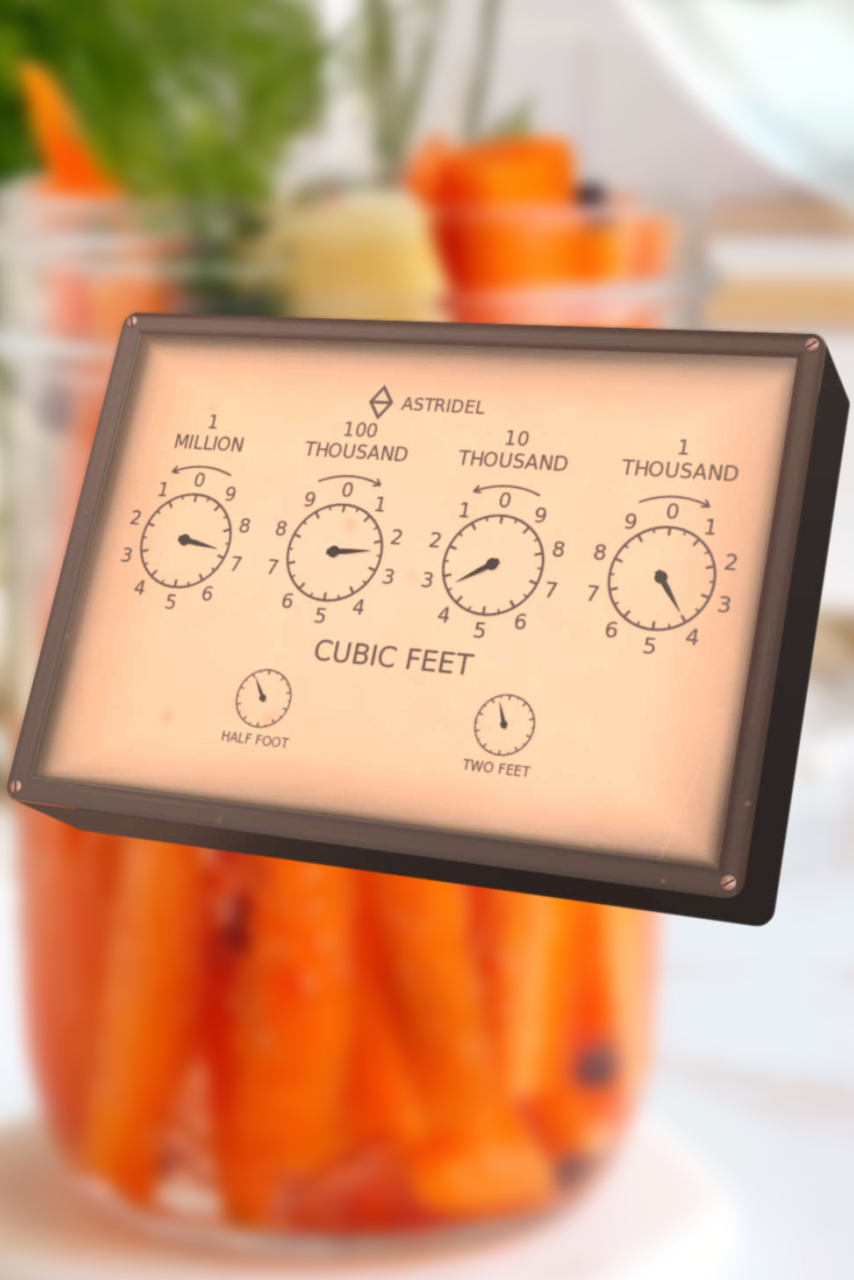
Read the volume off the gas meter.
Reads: 723400 ft³
